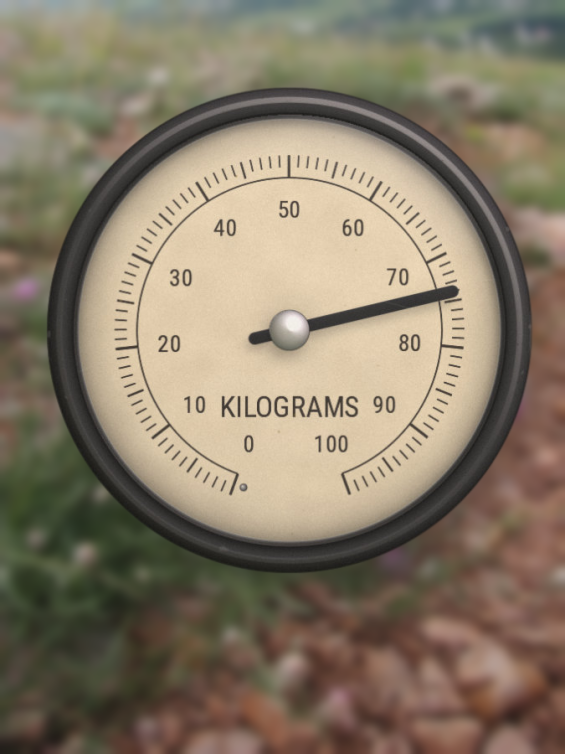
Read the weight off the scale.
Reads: 74 kg
